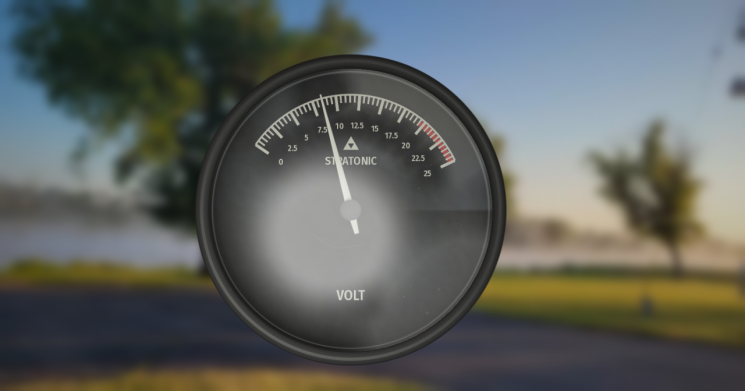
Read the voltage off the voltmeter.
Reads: 8.5 V
